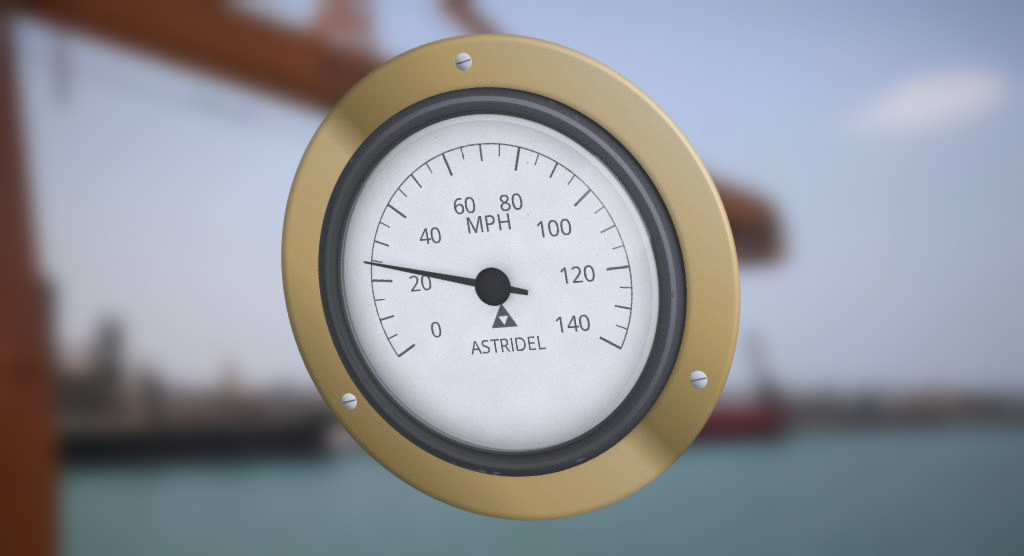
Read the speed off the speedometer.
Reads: 25 mph
